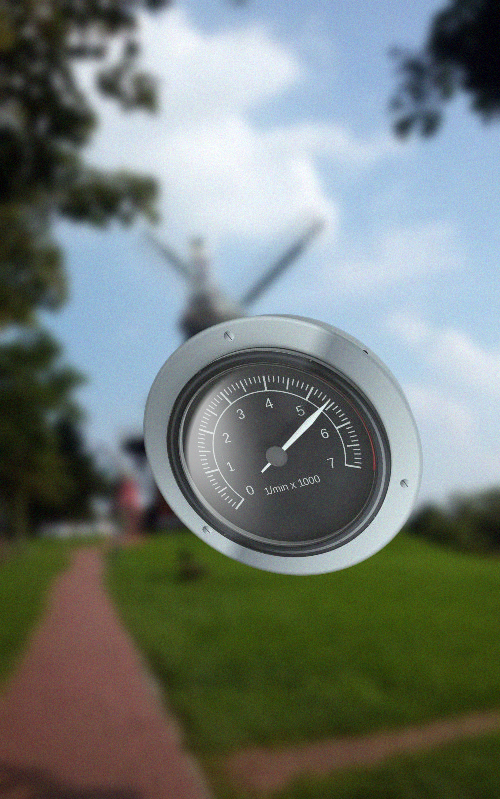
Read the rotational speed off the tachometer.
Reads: 5400 rpm
